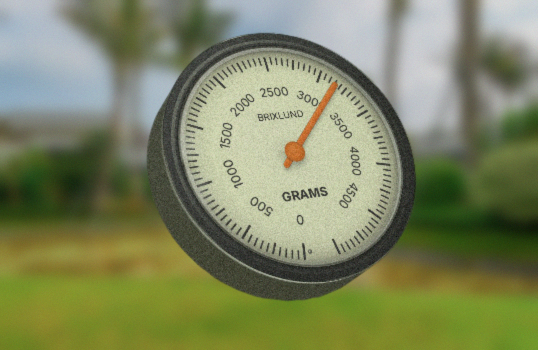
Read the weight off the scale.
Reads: 3150 g
